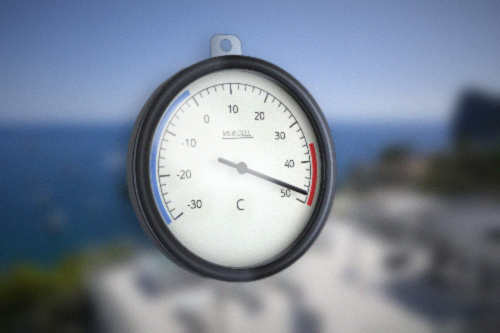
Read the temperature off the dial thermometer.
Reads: 48 °C
